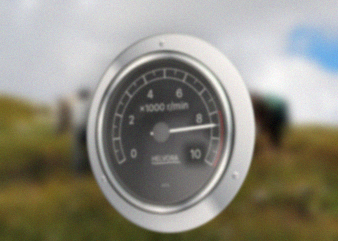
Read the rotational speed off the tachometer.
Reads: 8500 rpm
